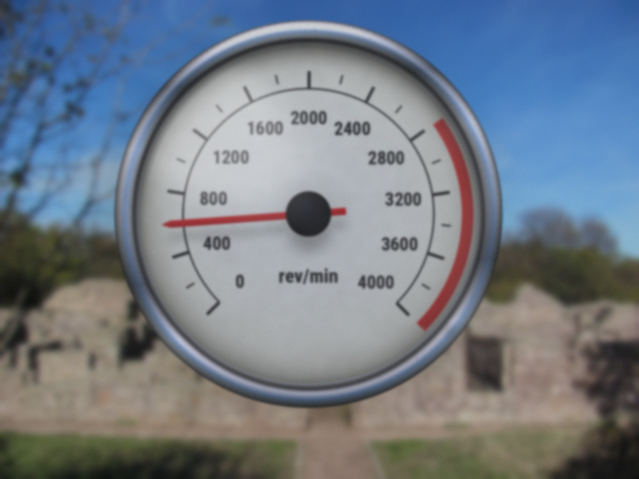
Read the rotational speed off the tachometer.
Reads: 600 rpm
